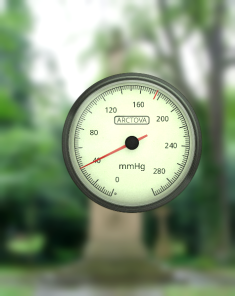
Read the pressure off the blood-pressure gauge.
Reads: 40 mmHg
